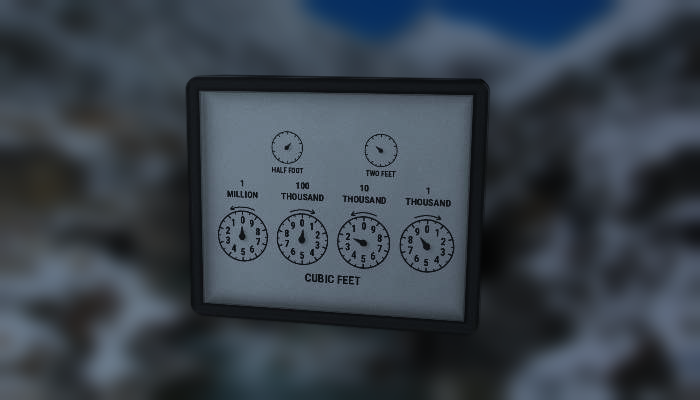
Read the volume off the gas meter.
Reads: 1900 ft³
